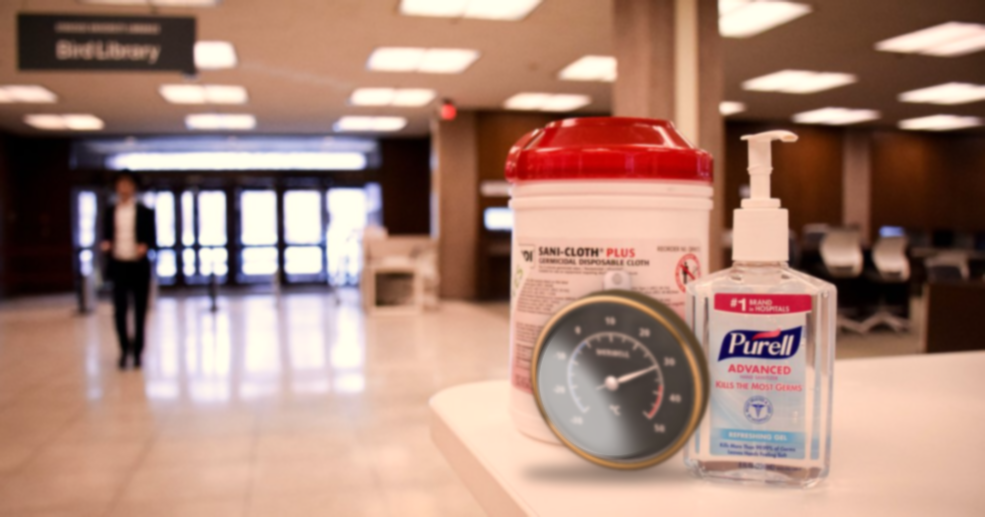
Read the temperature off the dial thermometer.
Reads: 30 °C
